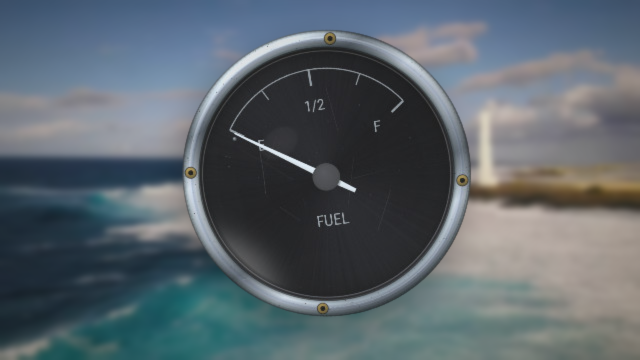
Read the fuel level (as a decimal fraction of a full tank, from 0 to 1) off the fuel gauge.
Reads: 0
